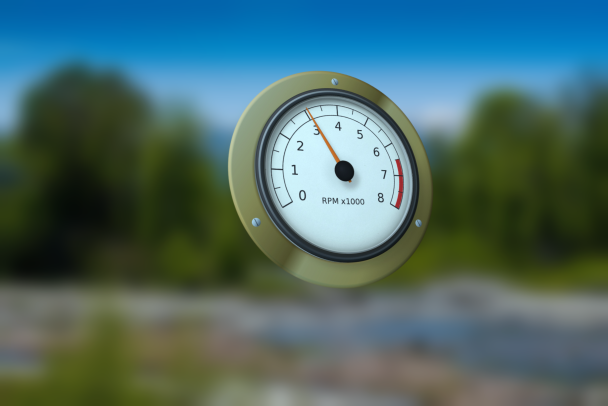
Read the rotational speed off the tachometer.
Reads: 3000 rpm
